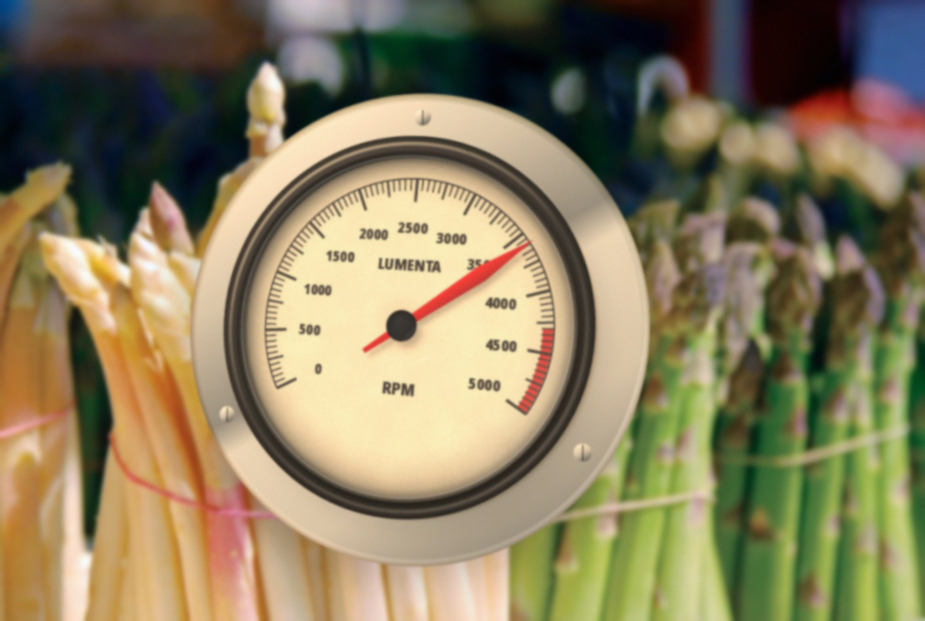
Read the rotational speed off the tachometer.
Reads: 3600 rpm
